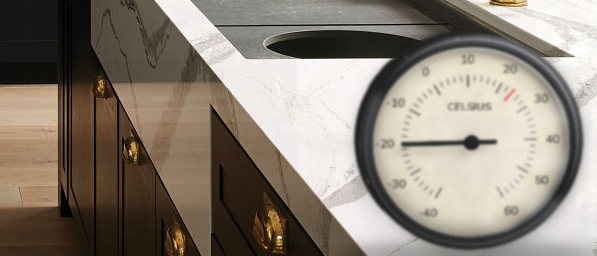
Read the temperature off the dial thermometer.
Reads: -20 °C
